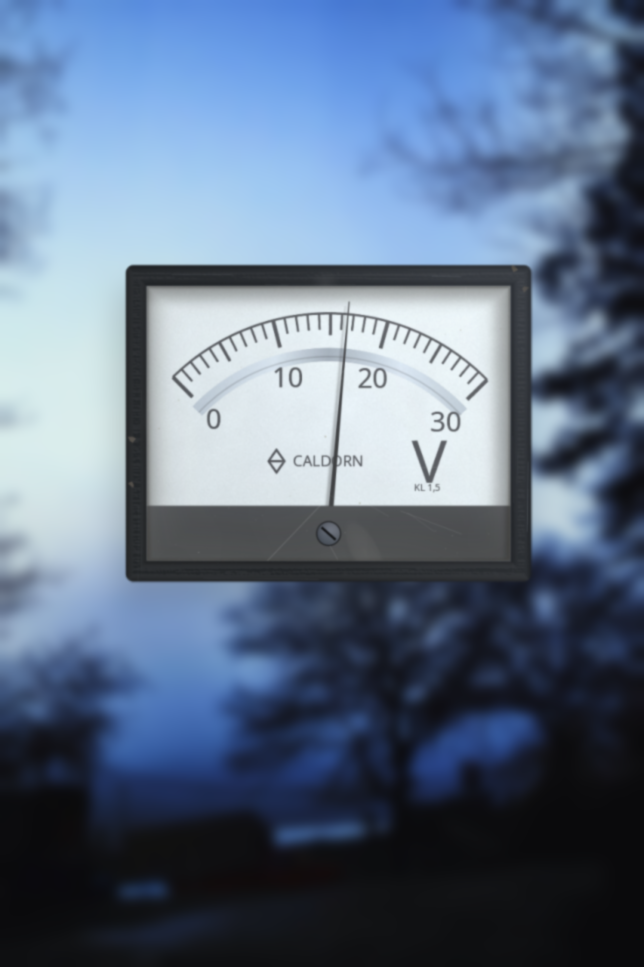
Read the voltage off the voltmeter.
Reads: 16.5 V
